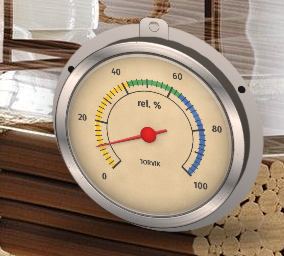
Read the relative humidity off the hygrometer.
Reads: 10 %
